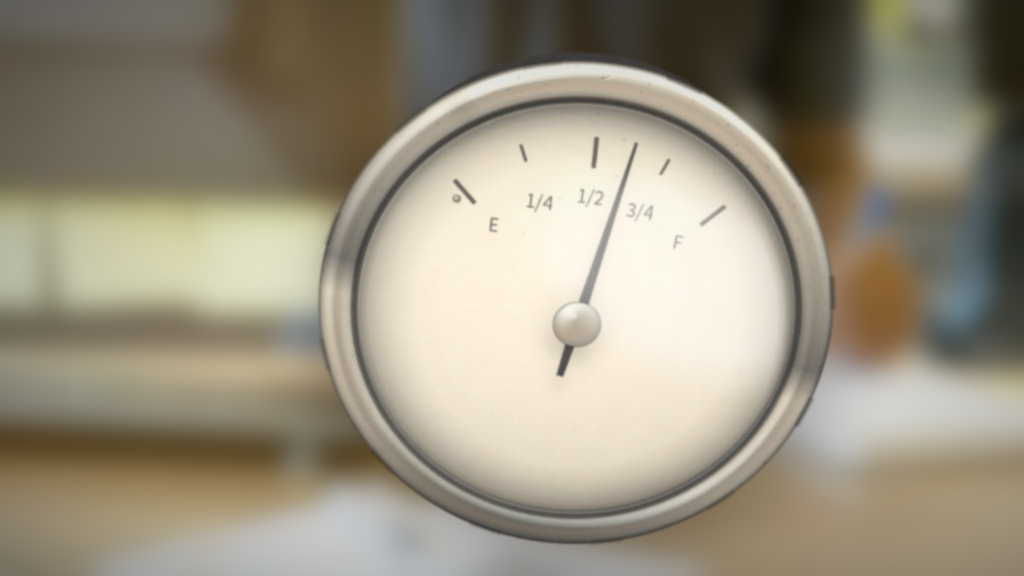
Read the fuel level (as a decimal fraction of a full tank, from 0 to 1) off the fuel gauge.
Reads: 0.625
